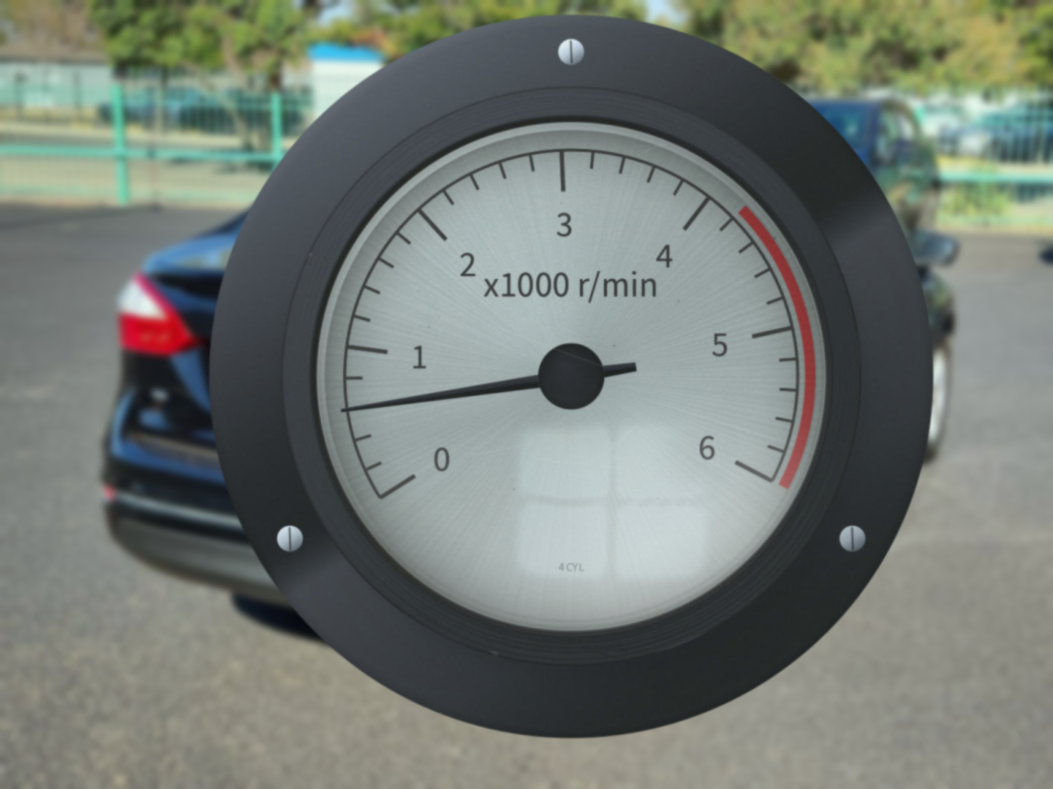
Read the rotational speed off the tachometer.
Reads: 600 rpm
